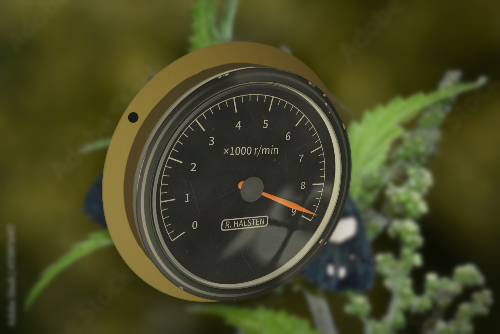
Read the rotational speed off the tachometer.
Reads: 8800 rpm
